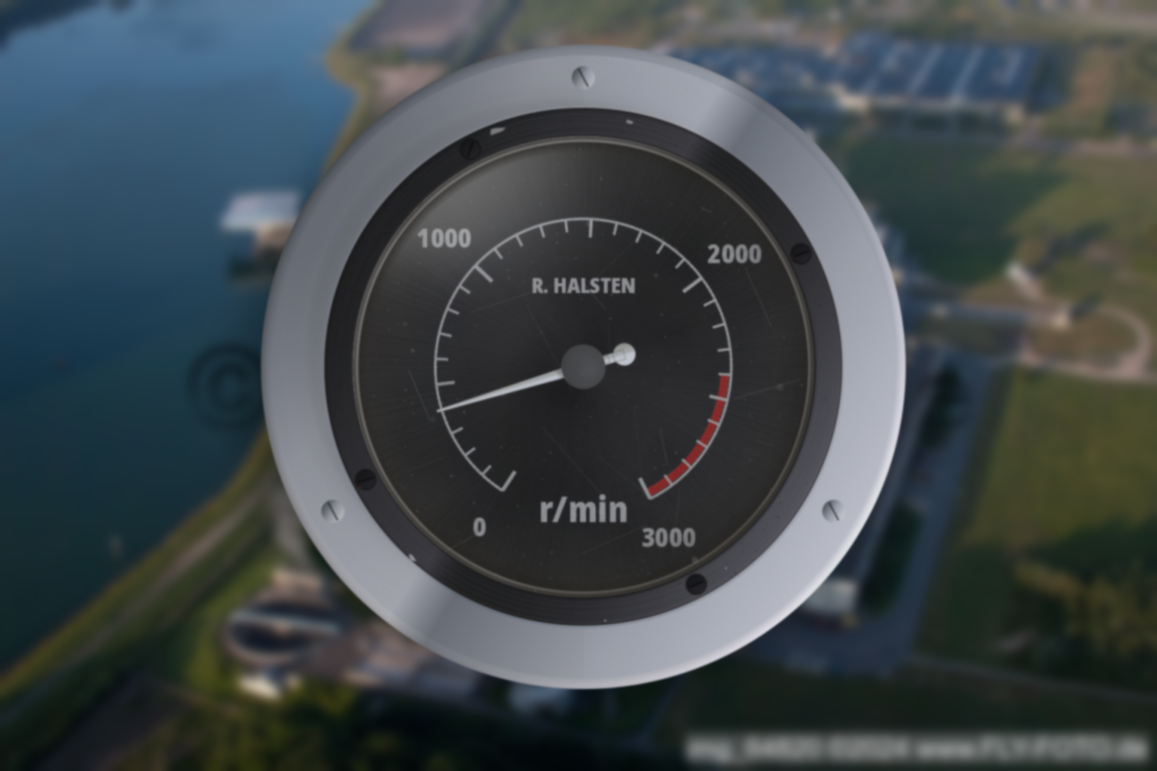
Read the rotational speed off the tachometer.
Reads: 400 rpm
